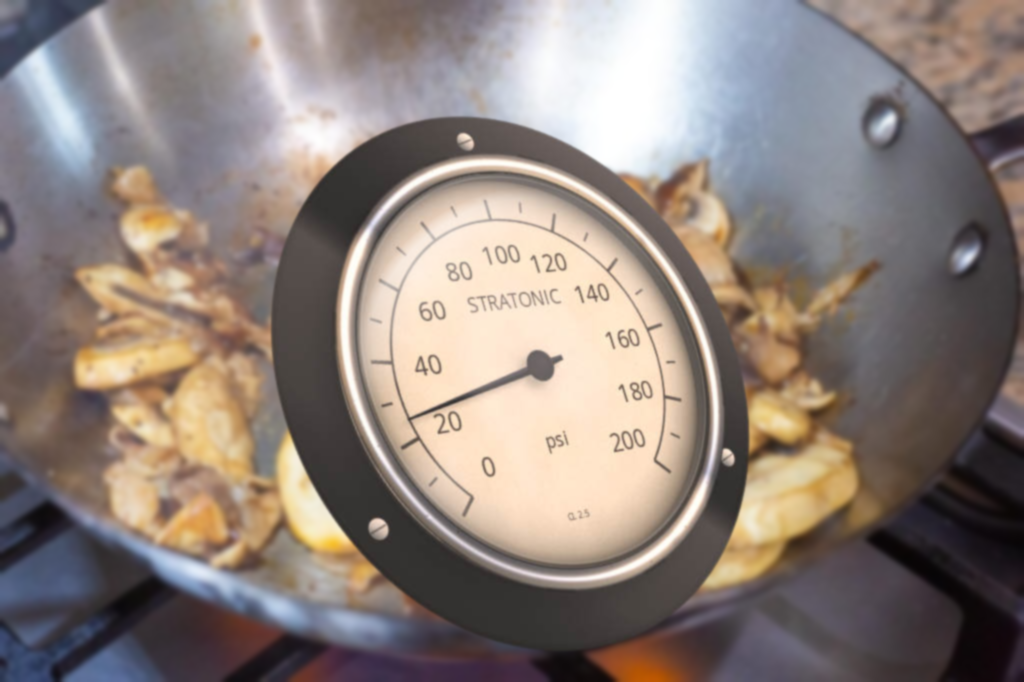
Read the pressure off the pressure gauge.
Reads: 25 psi
